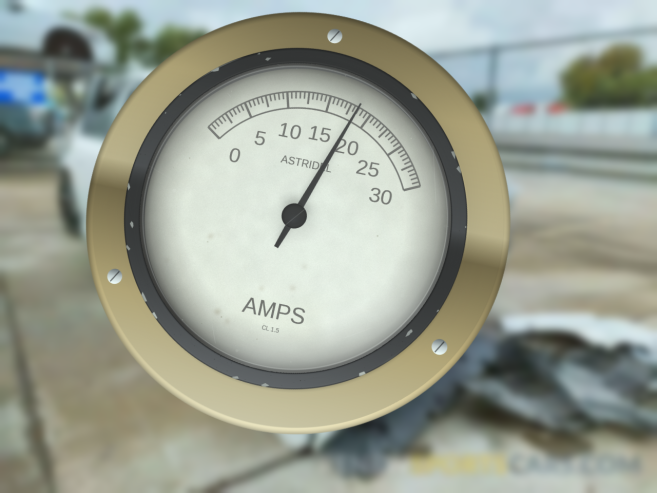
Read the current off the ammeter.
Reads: 18.5 A
